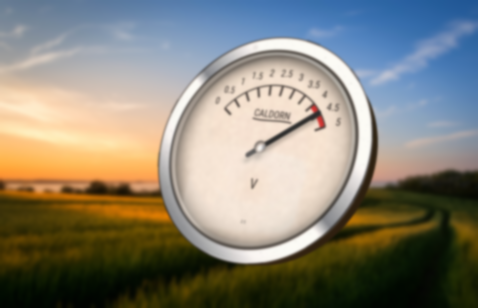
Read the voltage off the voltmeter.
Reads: 4.5 V
